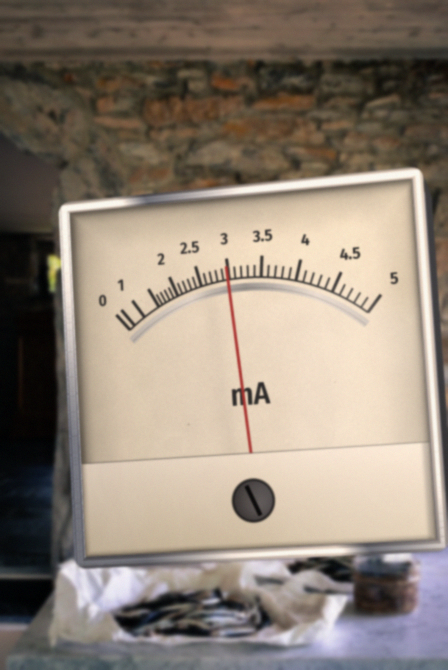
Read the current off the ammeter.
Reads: 3 mA
